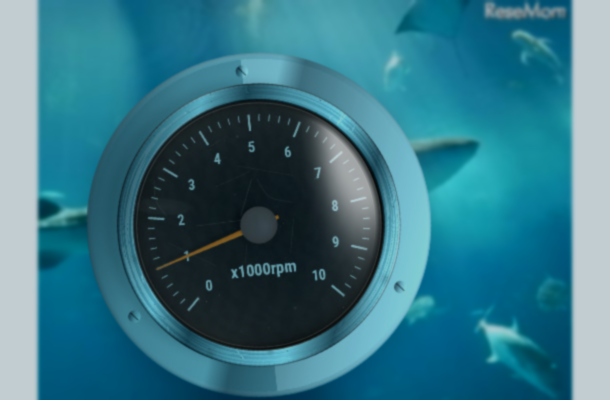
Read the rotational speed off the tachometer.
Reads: 1000 rpm
